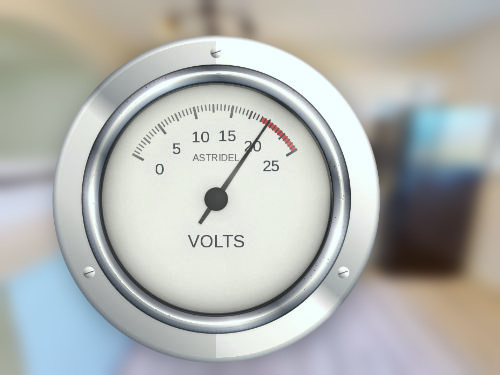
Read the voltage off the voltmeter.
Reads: 20 V
